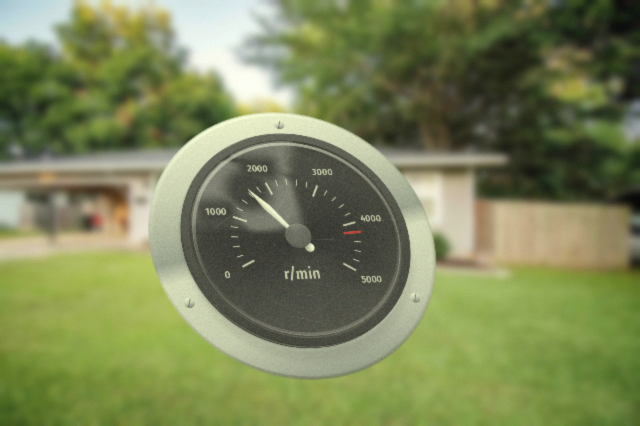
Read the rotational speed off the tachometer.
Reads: 1600 rpm
